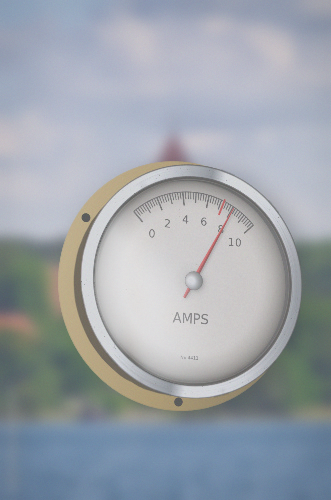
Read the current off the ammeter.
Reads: 8 A
